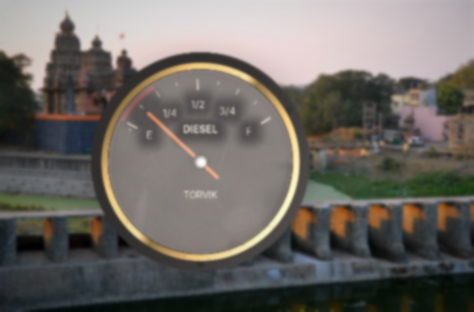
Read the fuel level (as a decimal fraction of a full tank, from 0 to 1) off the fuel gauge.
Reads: 0.125
